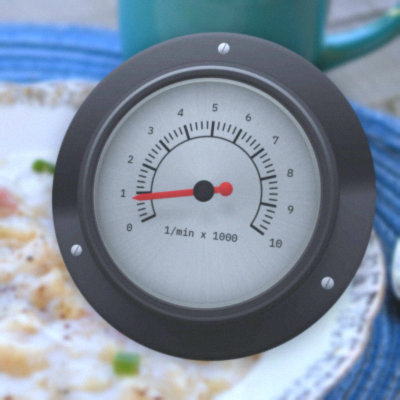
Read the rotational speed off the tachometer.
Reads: 800 rpm
